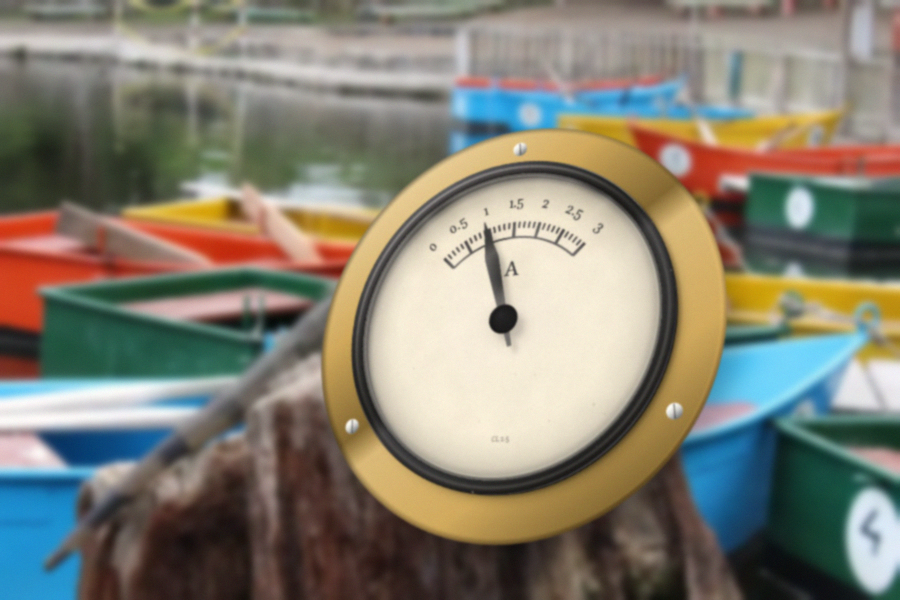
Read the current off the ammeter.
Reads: 1 A
